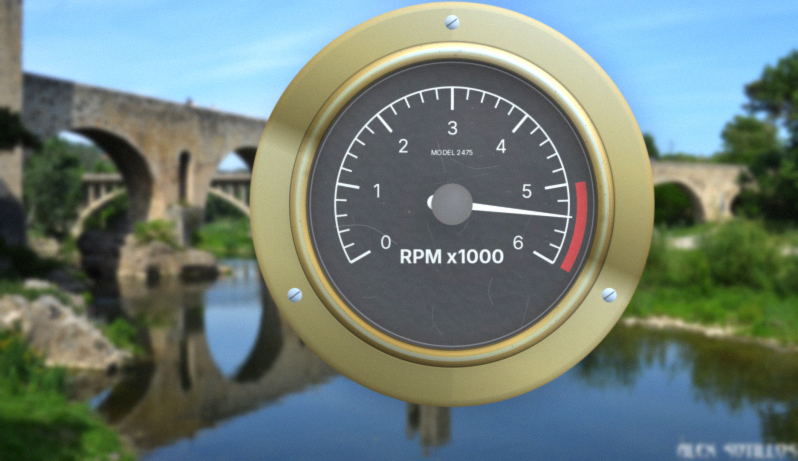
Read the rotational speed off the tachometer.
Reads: 5400 rpm
